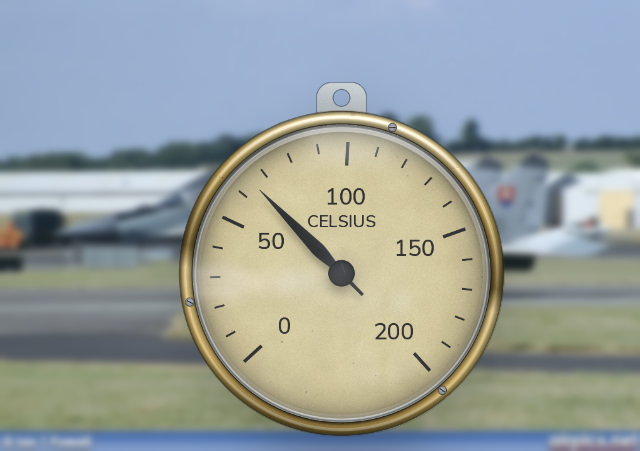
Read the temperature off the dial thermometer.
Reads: 65 °C
